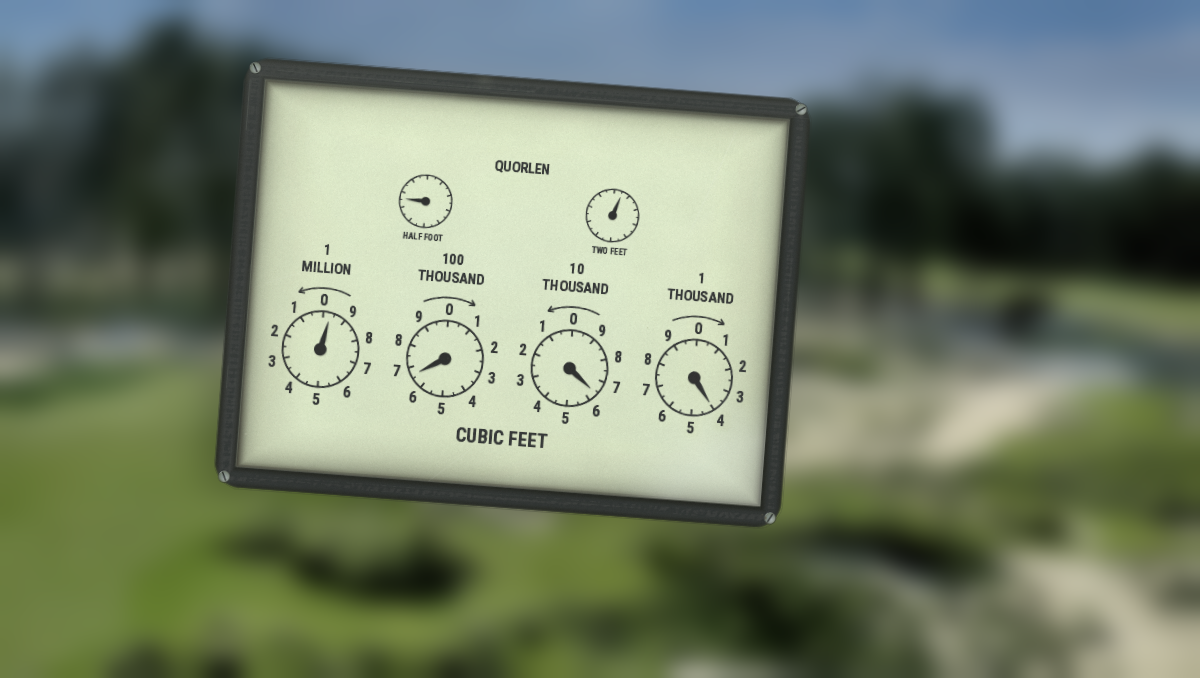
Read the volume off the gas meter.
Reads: 966400 ft³
